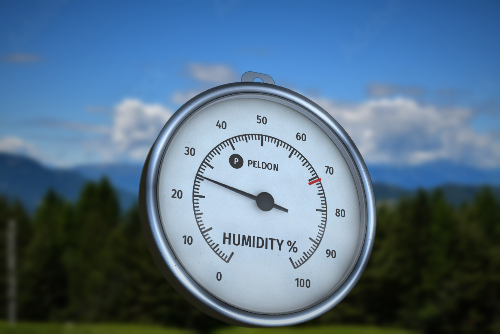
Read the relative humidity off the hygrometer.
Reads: 25 %
